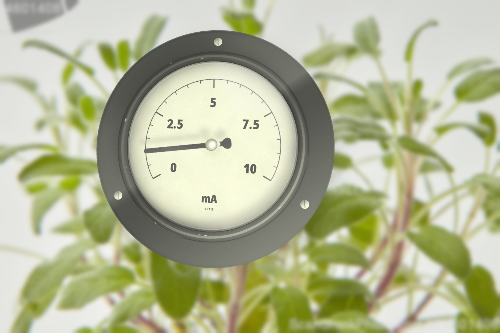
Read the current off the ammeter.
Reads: 1 mA
